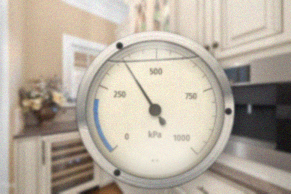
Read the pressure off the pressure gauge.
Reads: 375 kPa
